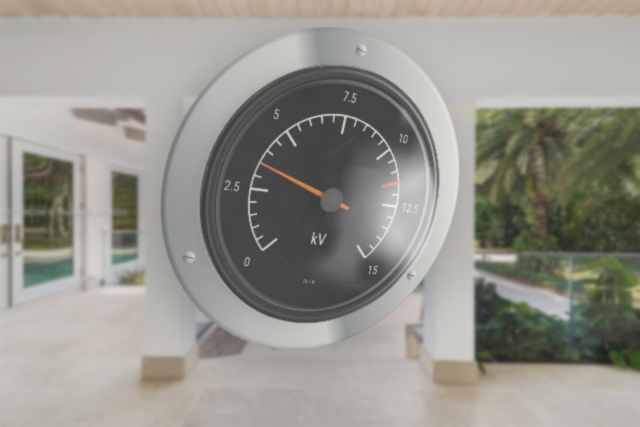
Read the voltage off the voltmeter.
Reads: 3.5 kV
